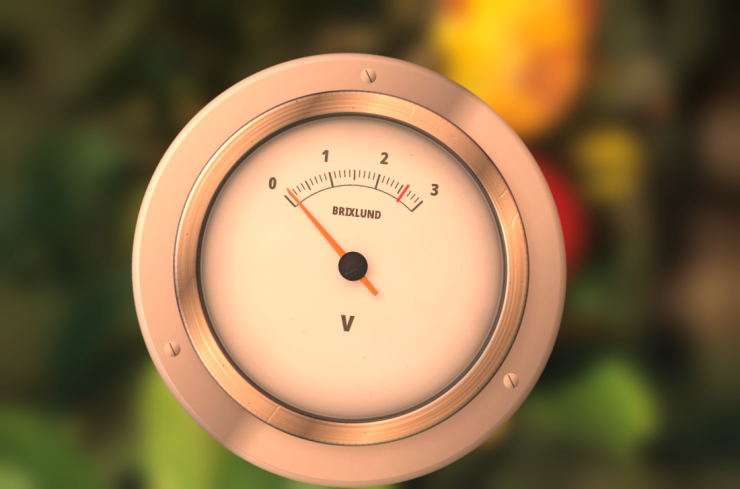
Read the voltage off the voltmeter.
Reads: 0.1 V
